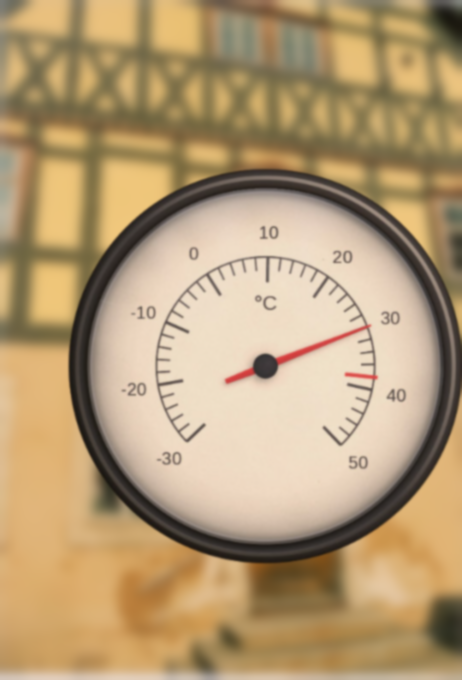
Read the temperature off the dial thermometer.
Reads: 30 °C
